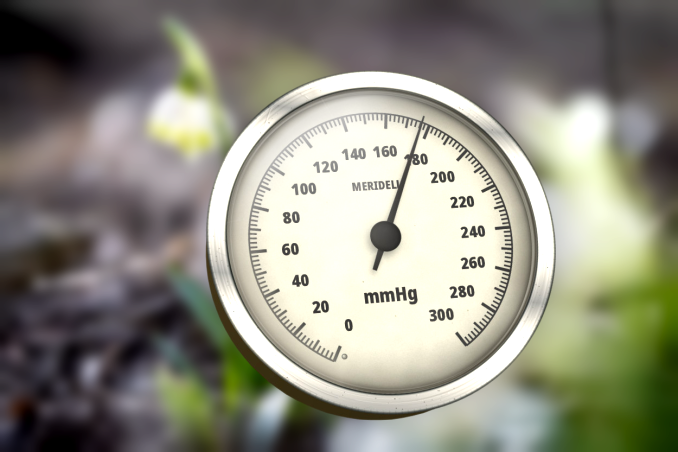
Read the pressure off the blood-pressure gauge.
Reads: 176 mmHg
